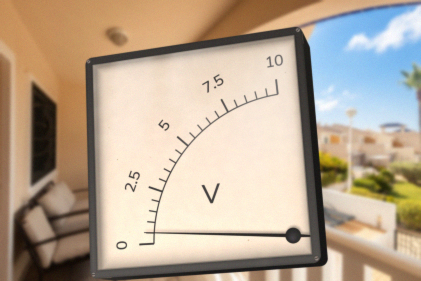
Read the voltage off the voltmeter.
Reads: 0.5 V
